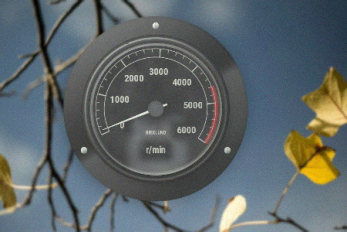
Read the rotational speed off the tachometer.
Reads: 100 rpm
